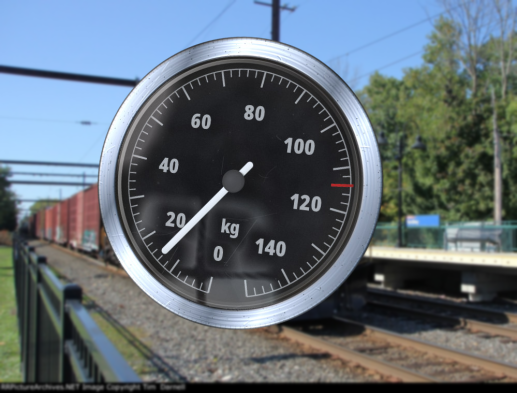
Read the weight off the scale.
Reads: 14 kg
